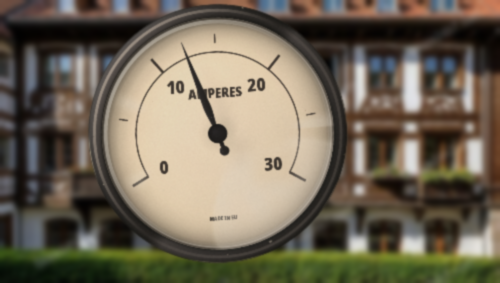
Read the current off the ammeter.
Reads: 12.5 A
